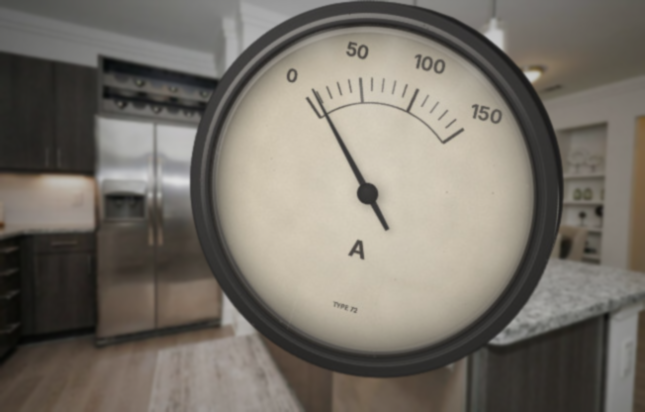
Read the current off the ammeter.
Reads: 10 A
